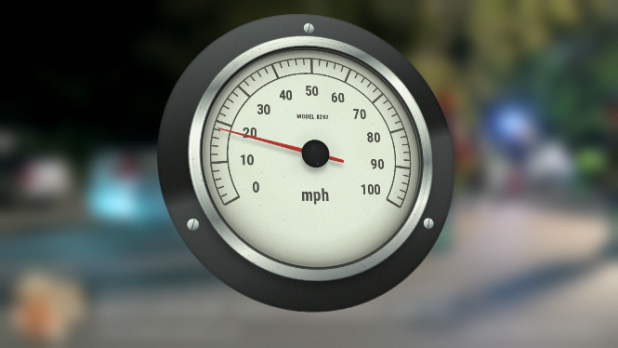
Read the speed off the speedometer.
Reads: 18 mph
